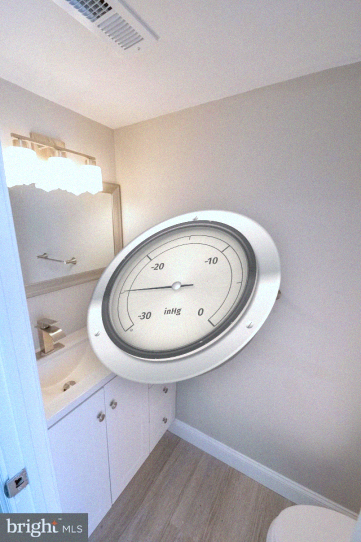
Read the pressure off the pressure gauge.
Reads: -25 inHg
